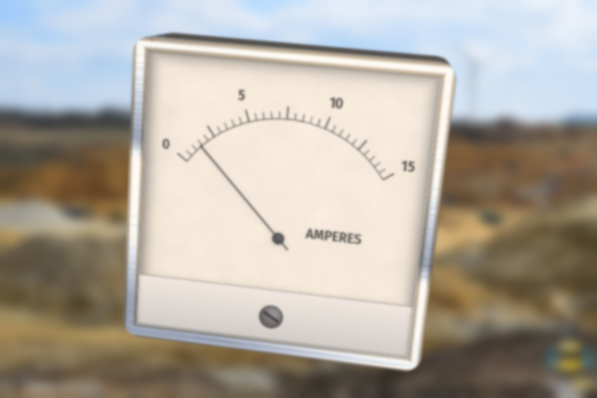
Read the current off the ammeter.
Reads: 1.5 A
